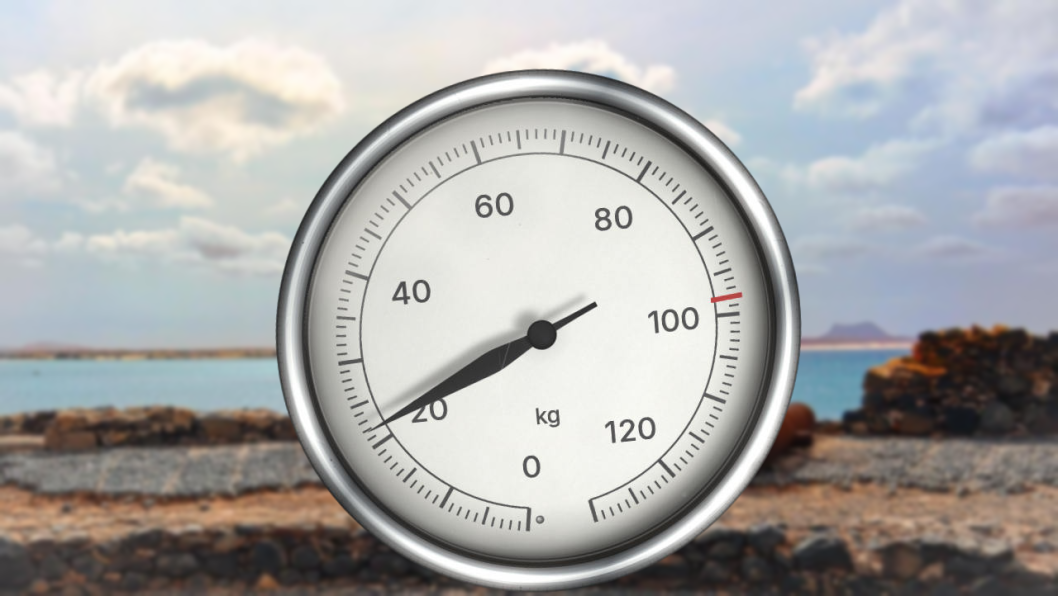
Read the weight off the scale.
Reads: 22 kg
